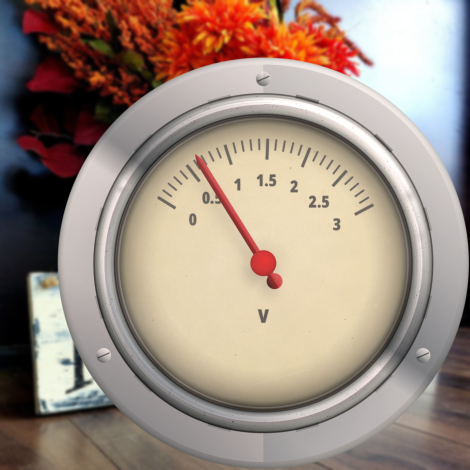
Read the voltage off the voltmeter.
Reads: 0.65 V
